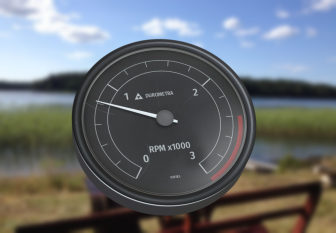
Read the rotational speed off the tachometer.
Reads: 800 rpm
